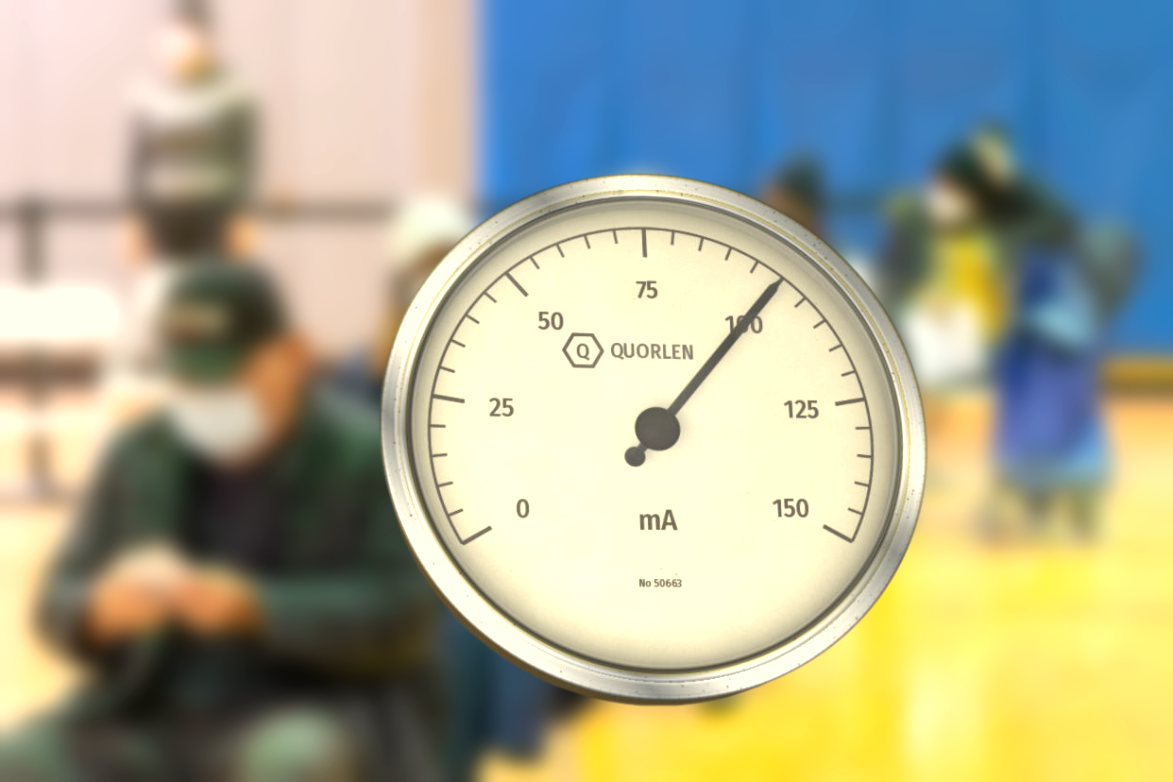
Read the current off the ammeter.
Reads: 100 mA
